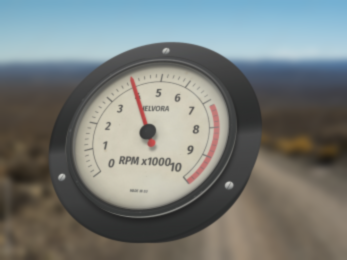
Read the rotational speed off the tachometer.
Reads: 4000 rpm
